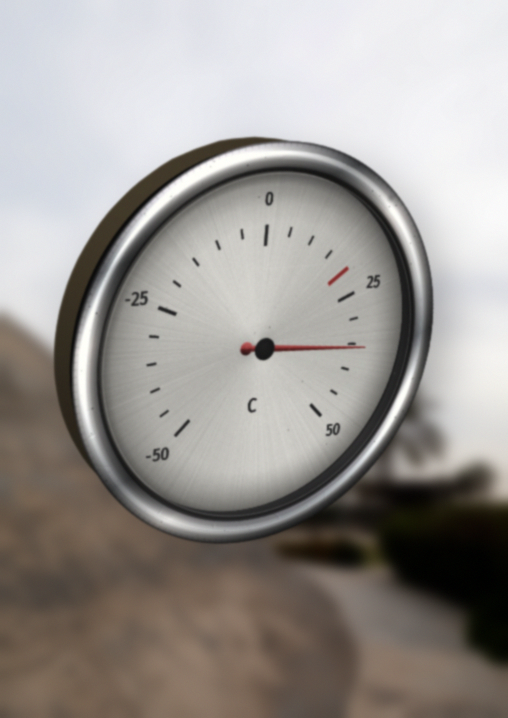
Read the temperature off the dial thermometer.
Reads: 35 °C
